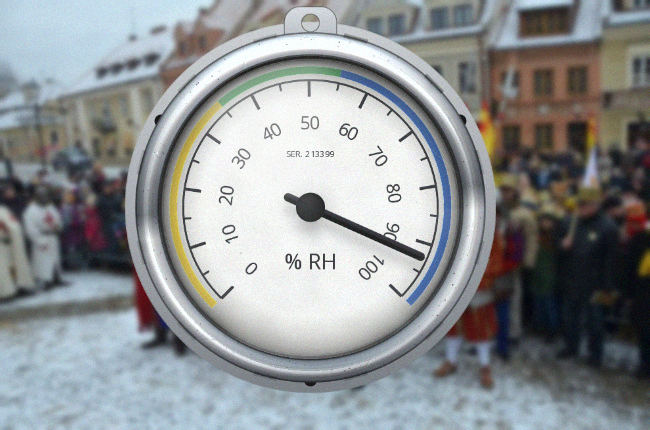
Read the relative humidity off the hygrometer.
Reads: 92.5 %
